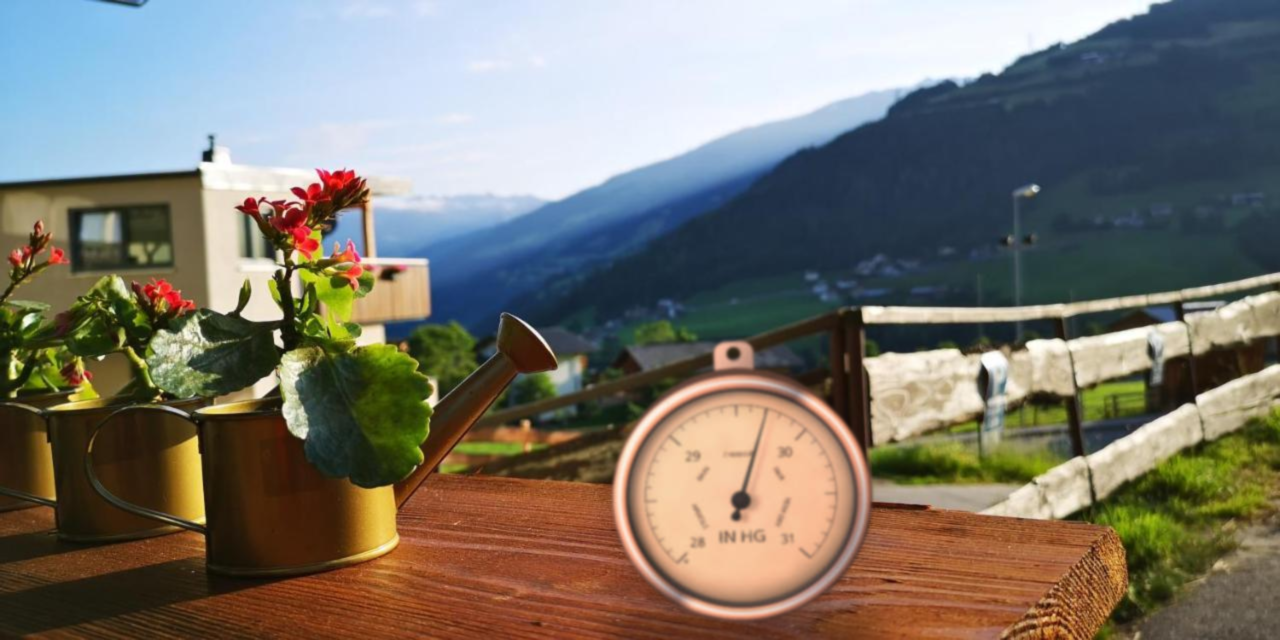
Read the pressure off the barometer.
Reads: 29.7 inHg
